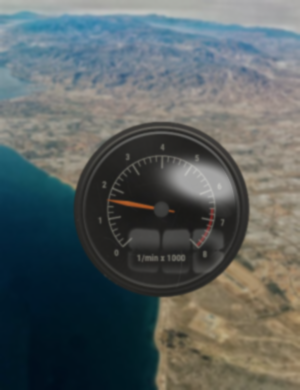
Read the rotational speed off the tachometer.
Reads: 1600 rpm
